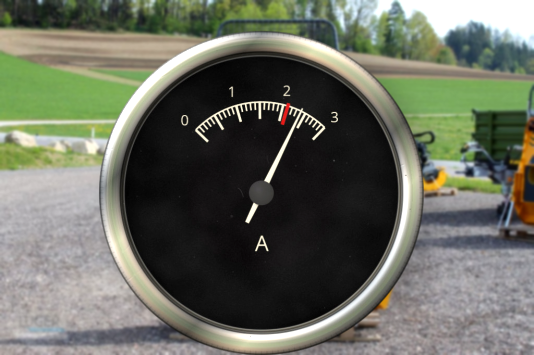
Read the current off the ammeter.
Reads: 2.4 A
